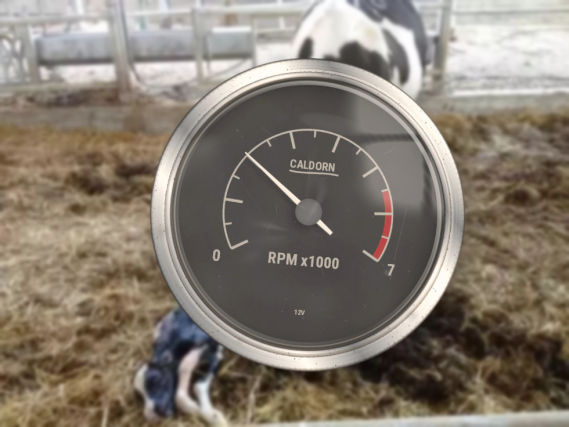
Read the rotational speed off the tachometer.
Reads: 2000 rpm
